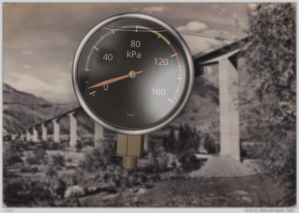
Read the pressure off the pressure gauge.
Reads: 5 kPa
